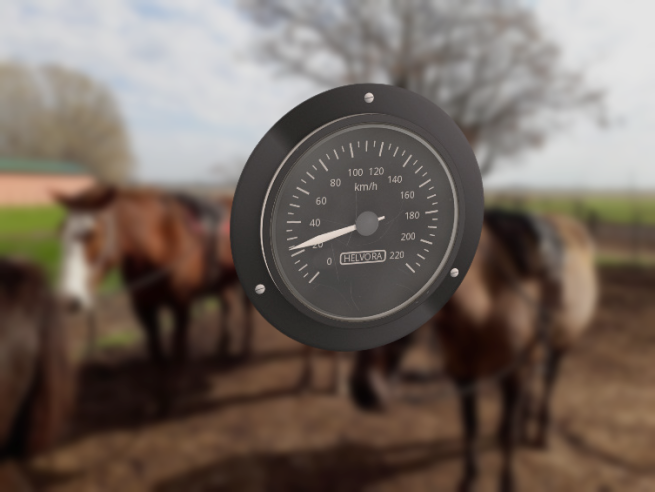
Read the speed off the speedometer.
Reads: 25 km/h
